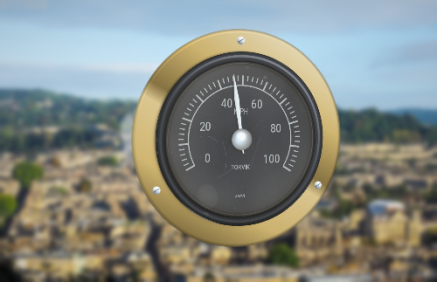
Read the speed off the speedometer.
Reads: 46 mph
